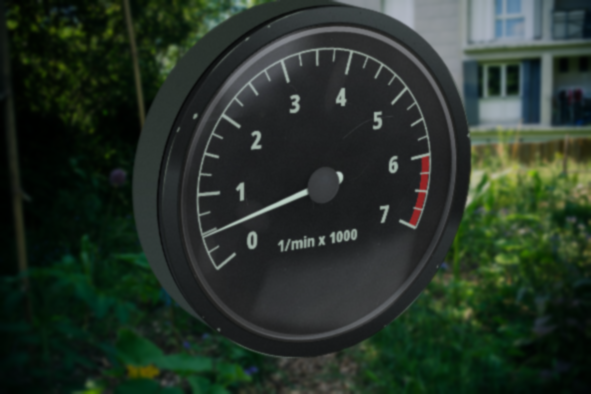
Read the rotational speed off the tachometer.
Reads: 500 rpm
